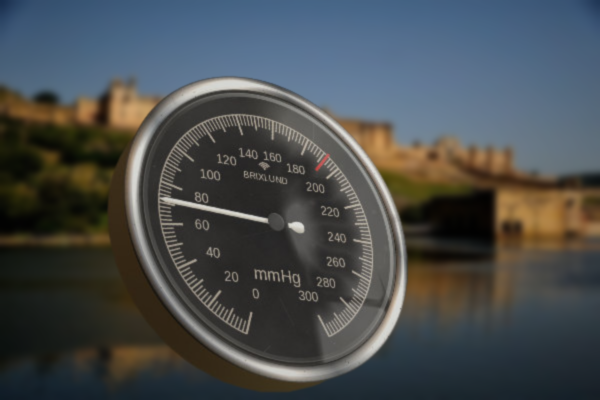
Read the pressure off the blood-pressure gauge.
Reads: 70 mmHg
